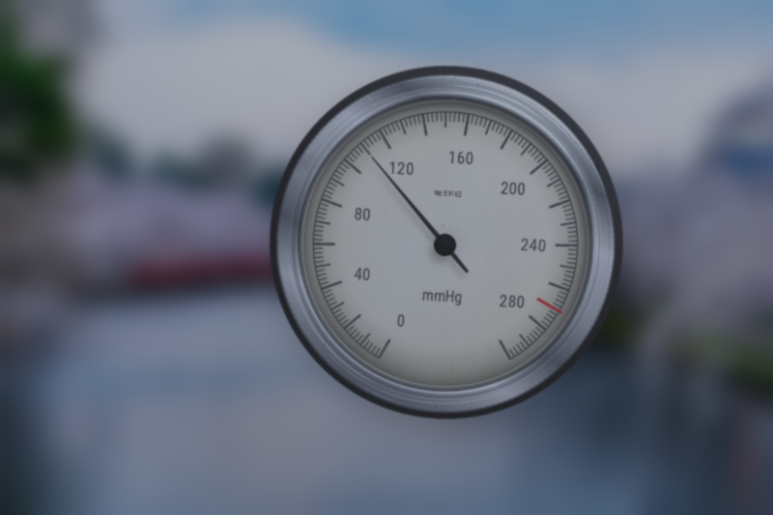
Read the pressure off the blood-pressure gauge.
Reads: 110 mmHg
